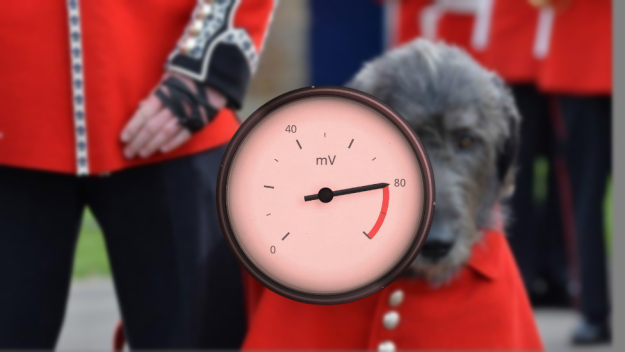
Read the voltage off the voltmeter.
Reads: 80 mV
